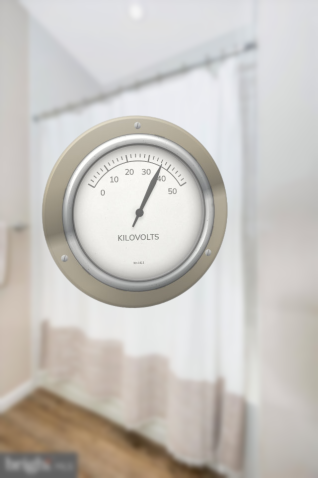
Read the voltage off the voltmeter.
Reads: 36 kV
